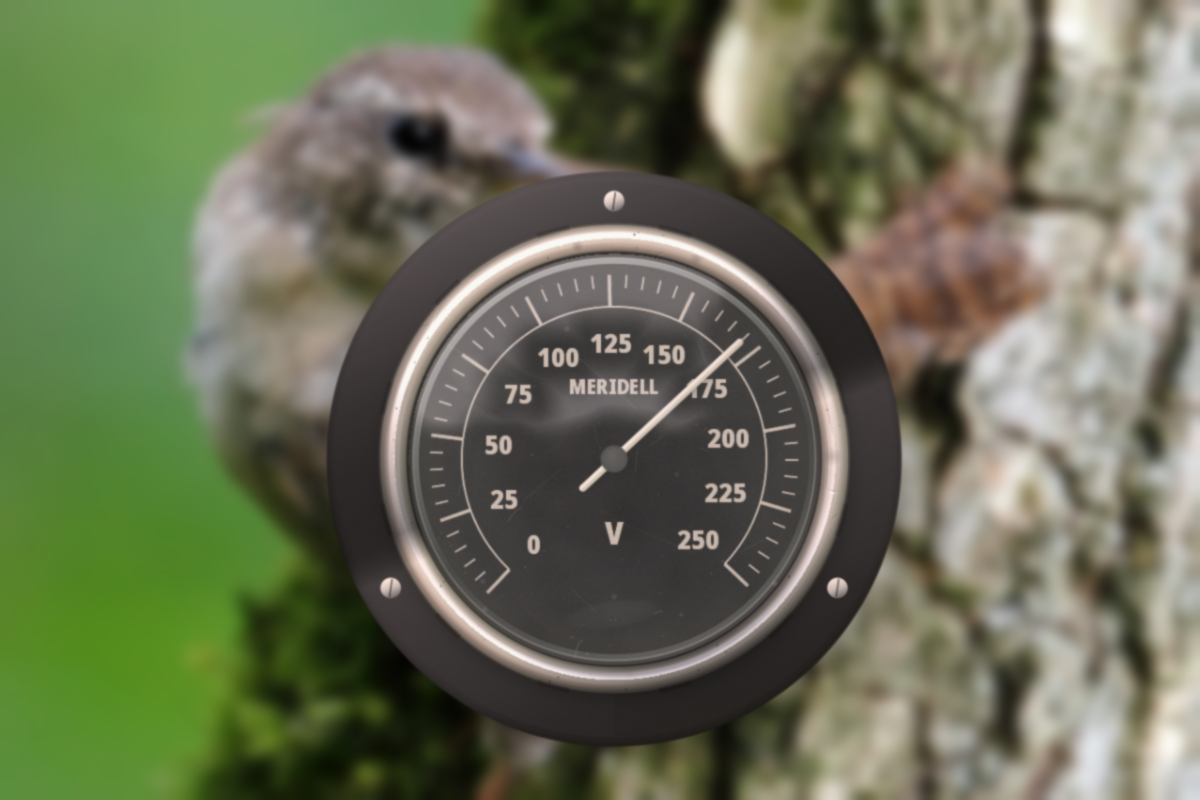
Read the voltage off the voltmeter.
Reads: 170 V
